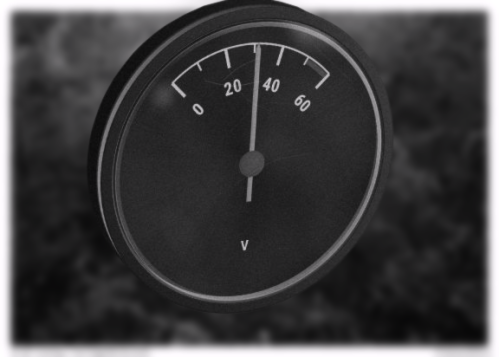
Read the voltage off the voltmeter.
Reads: 30 V
